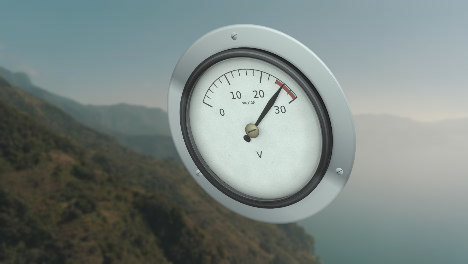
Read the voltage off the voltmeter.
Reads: 26 V
